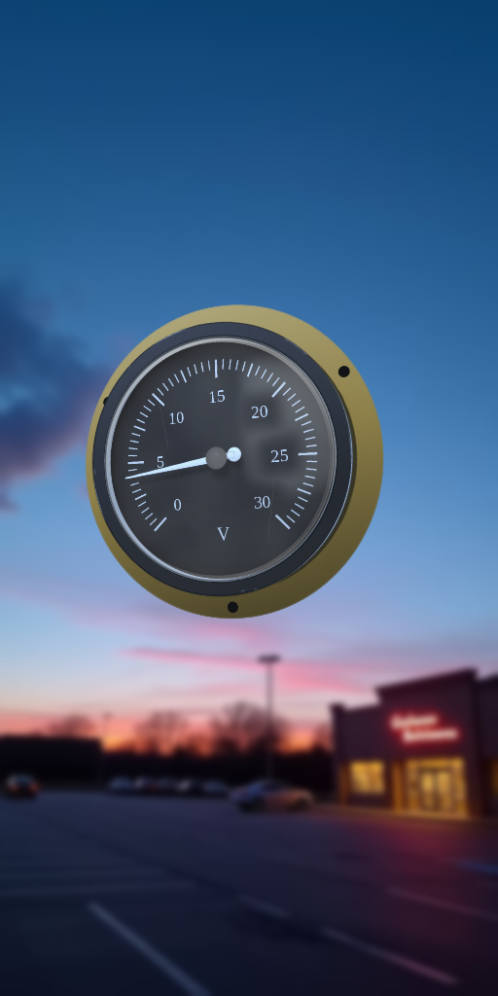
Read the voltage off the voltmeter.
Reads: 4 V
